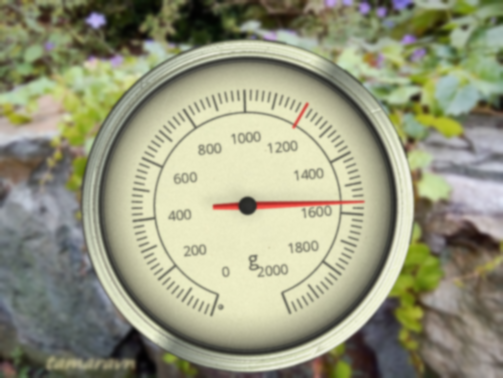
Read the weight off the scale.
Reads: 1560 g
